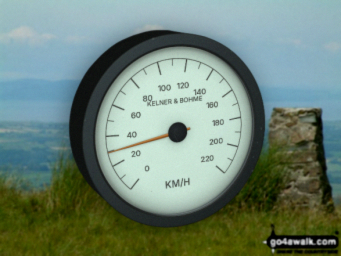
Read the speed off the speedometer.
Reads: 30 km/h
